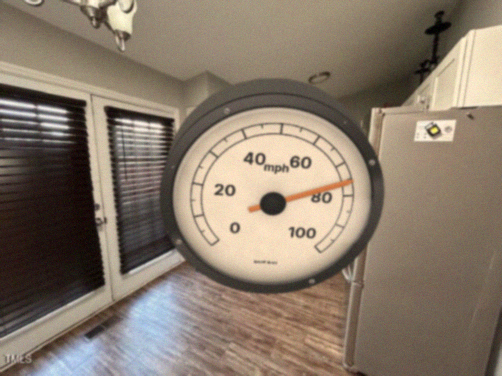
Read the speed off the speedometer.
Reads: 75 mph
